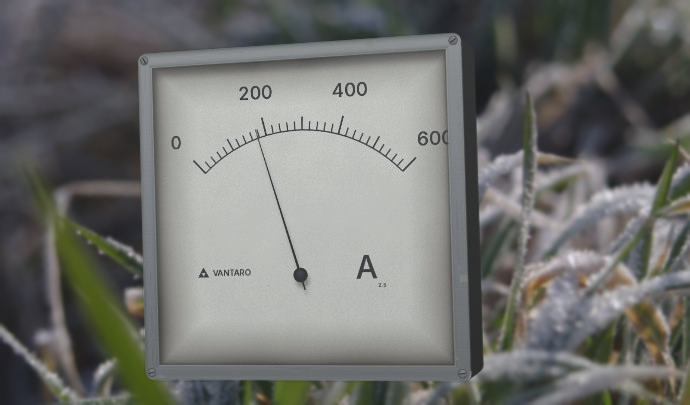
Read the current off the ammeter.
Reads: 180 A
